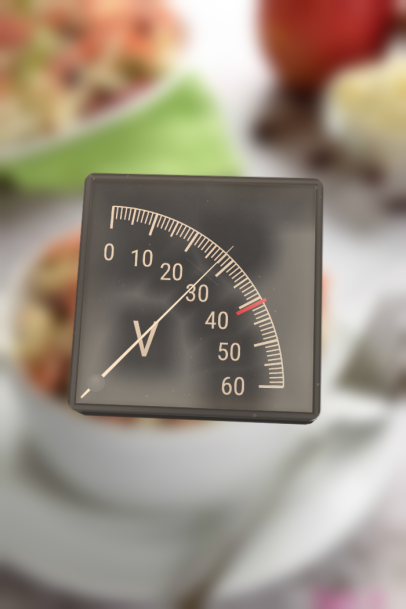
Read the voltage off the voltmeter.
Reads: 28 V
